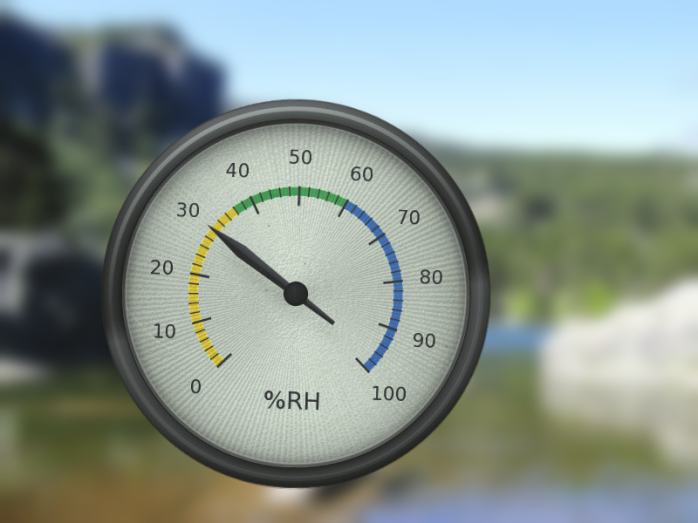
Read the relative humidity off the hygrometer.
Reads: 30 %
